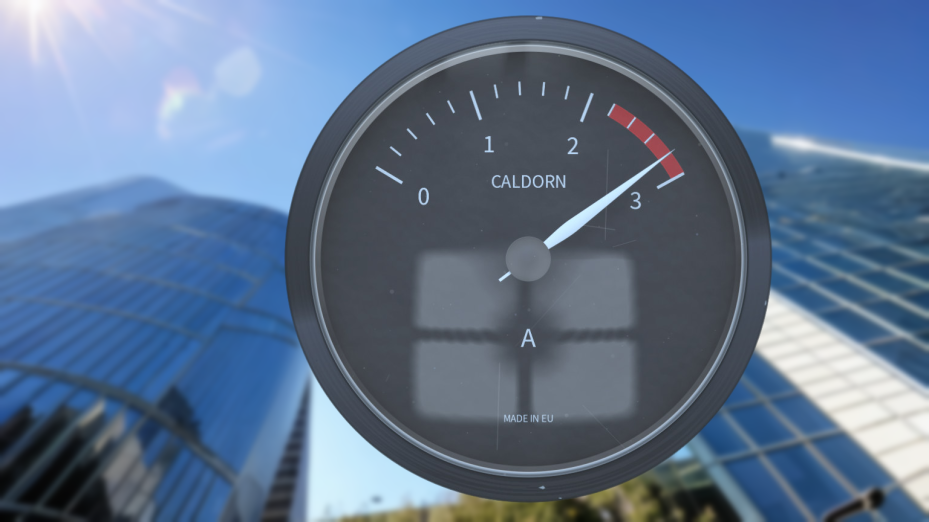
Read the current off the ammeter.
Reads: 2.8 A
